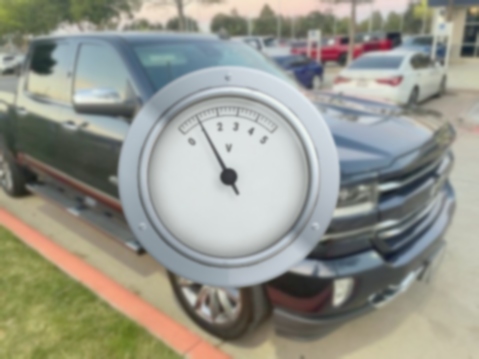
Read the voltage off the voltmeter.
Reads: 1 V
